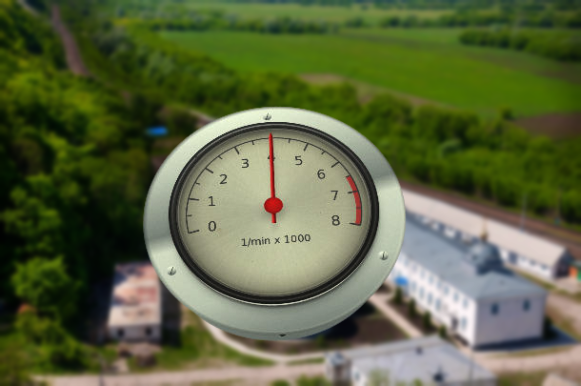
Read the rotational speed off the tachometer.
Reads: 4000 rpm
